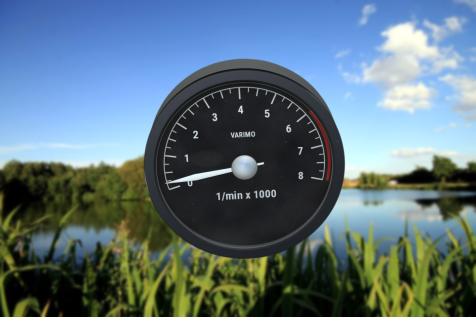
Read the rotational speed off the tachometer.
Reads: 250 rpm
